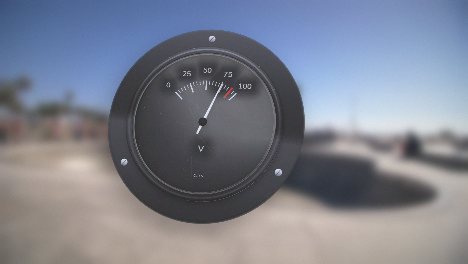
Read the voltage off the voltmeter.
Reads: 75 V
